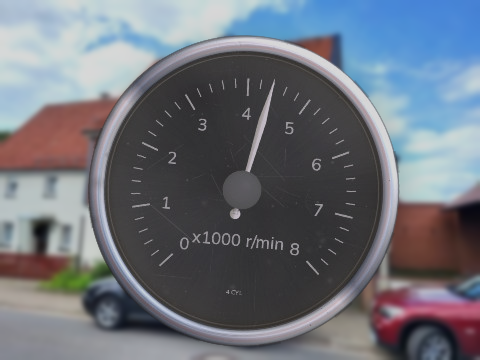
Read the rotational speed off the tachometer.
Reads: 4400 rpm
